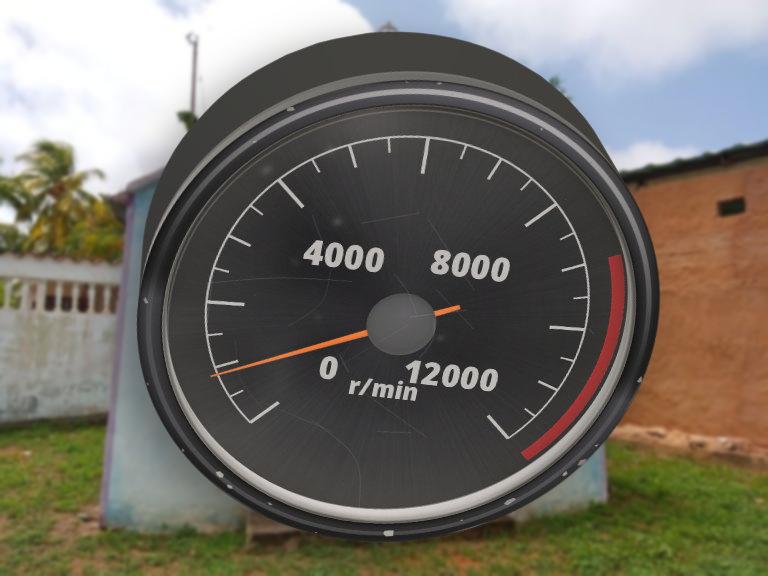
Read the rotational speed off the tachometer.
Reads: 1000 rpm
